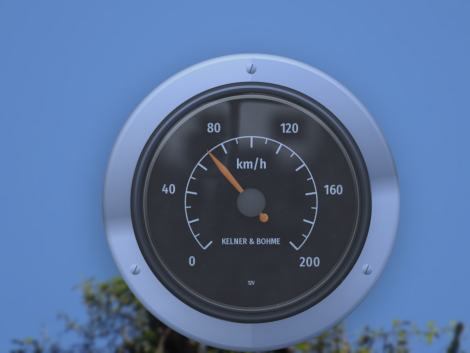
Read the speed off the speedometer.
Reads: 70 km/h
